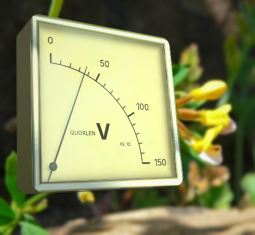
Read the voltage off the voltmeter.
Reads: 35 V
